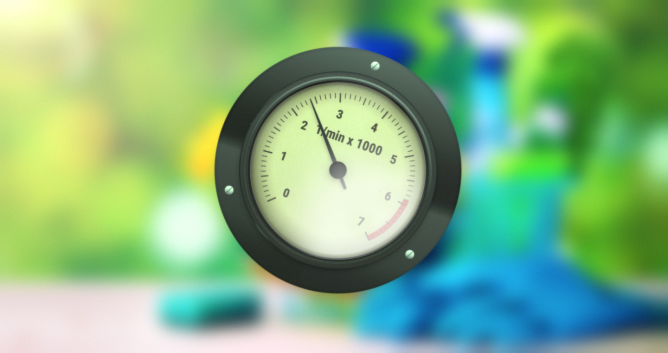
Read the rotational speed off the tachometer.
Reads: 2400 rpm
